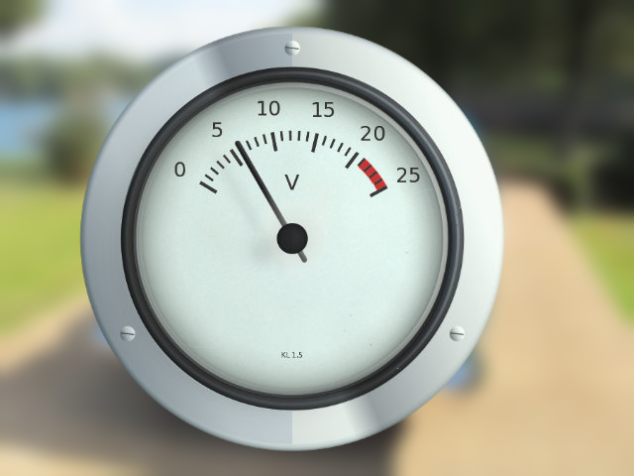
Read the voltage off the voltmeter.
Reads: 6 V
